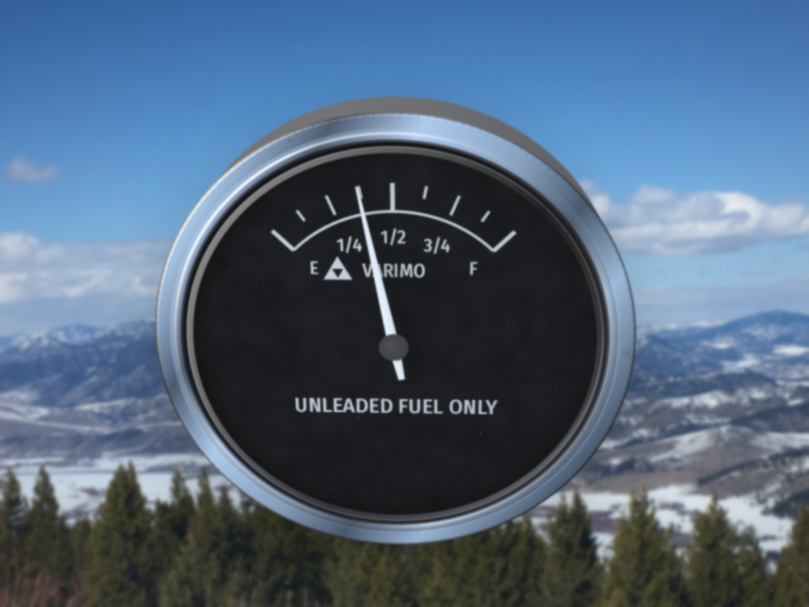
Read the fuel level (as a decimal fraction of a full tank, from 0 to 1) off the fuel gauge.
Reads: 0.375
